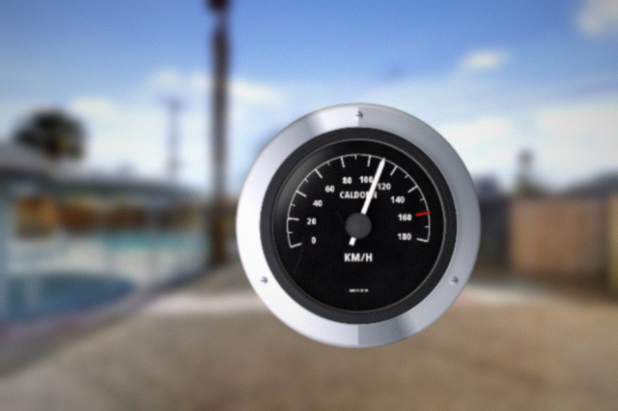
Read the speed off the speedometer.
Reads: 110 km/h
